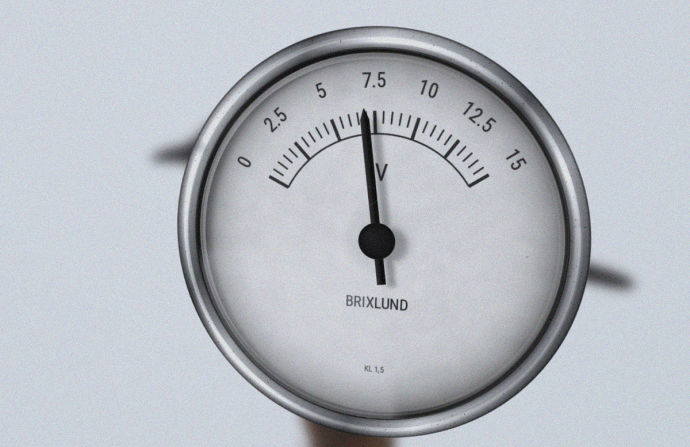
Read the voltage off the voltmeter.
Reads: 7 V
